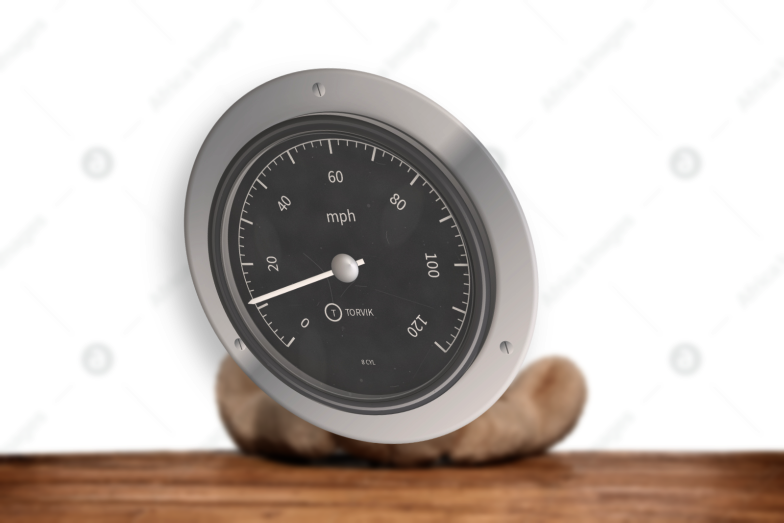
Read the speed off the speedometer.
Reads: 12 mph
